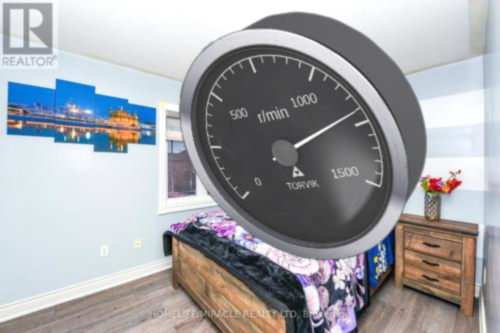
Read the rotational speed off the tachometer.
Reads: 1200 rpm
